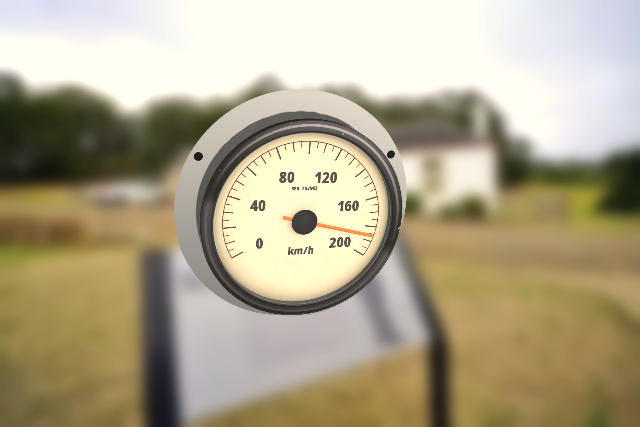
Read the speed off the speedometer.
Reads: 185 km/h
